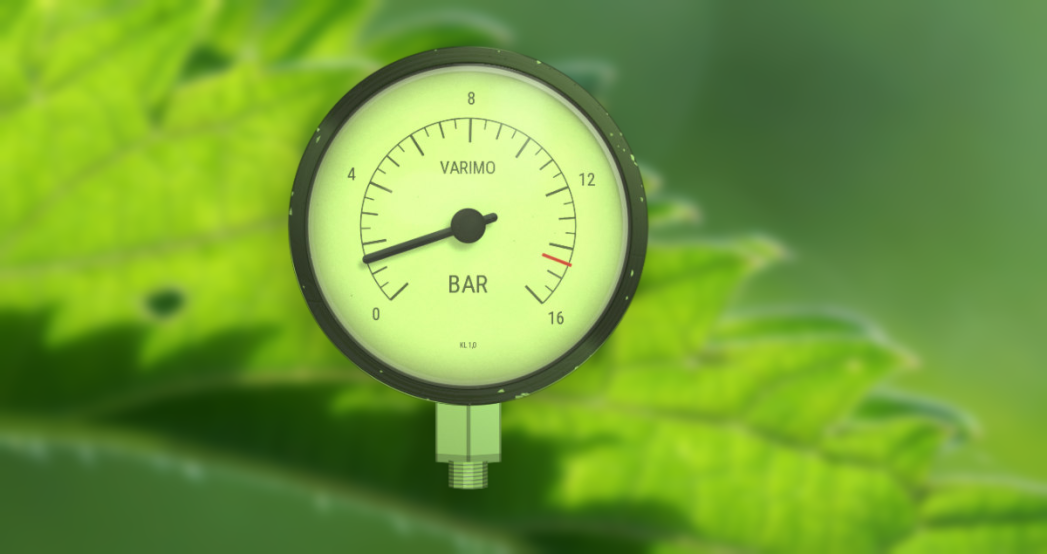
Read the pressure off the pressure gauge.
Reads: 1.5 bar
